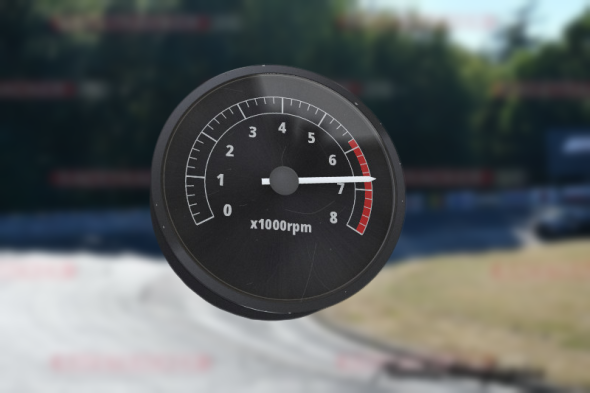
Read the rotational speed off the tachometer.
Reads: 6800 rpm
